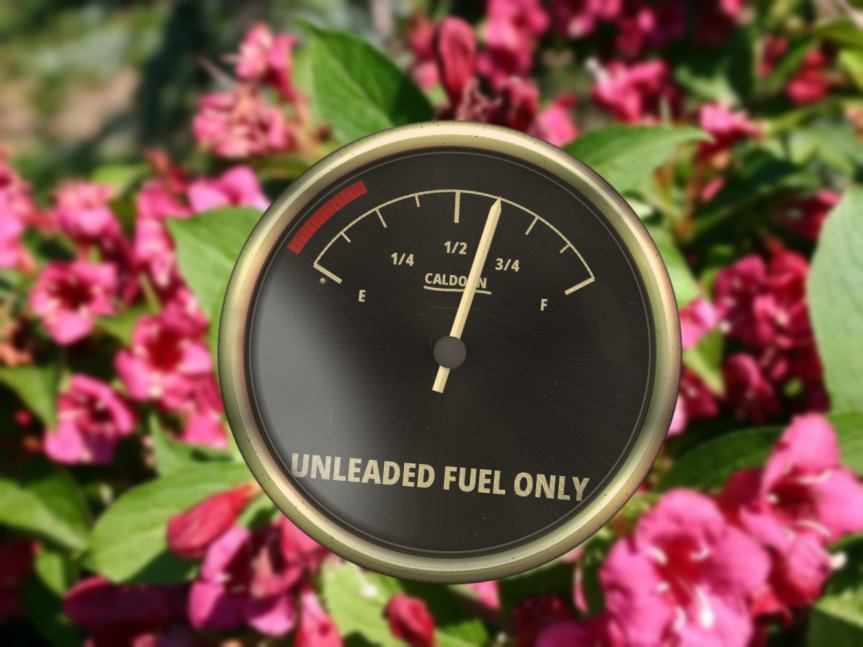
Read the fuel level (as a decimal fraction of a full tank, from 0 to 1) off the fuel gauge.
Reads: 0.625
